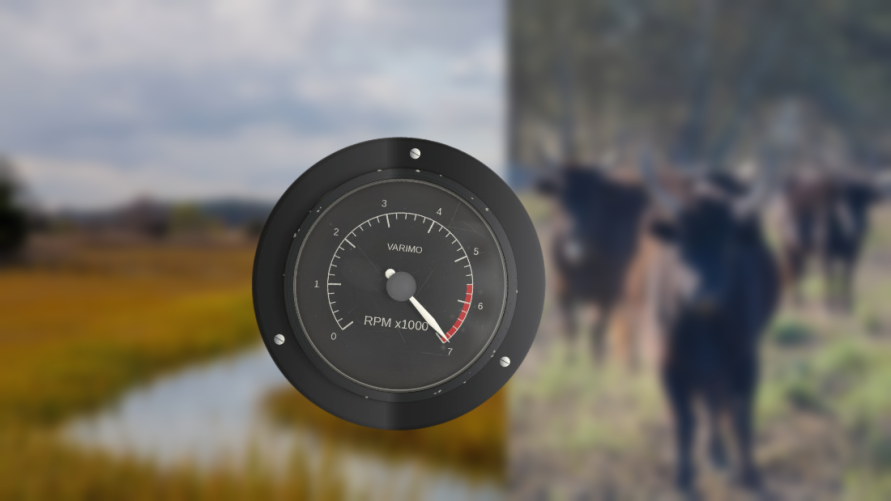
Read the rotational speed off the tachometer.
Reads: 6900 rpm
